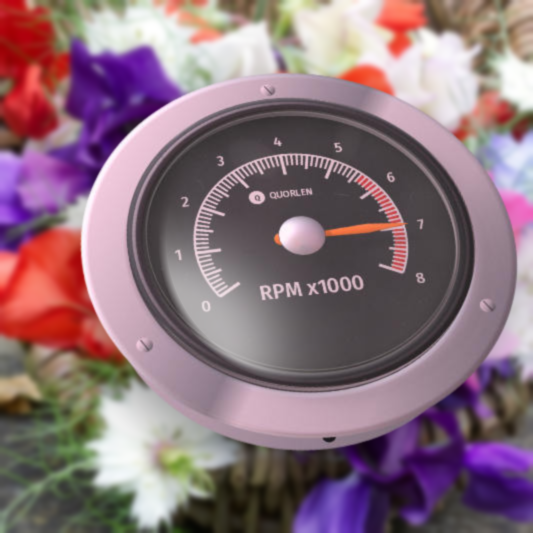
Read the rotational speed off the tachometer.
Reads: 7000 rpm
